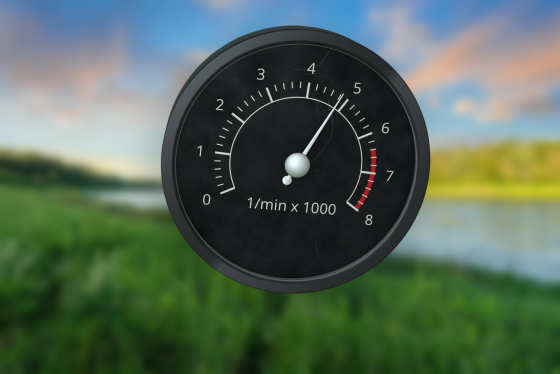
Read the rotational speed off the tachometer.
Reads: 4800 rpm
